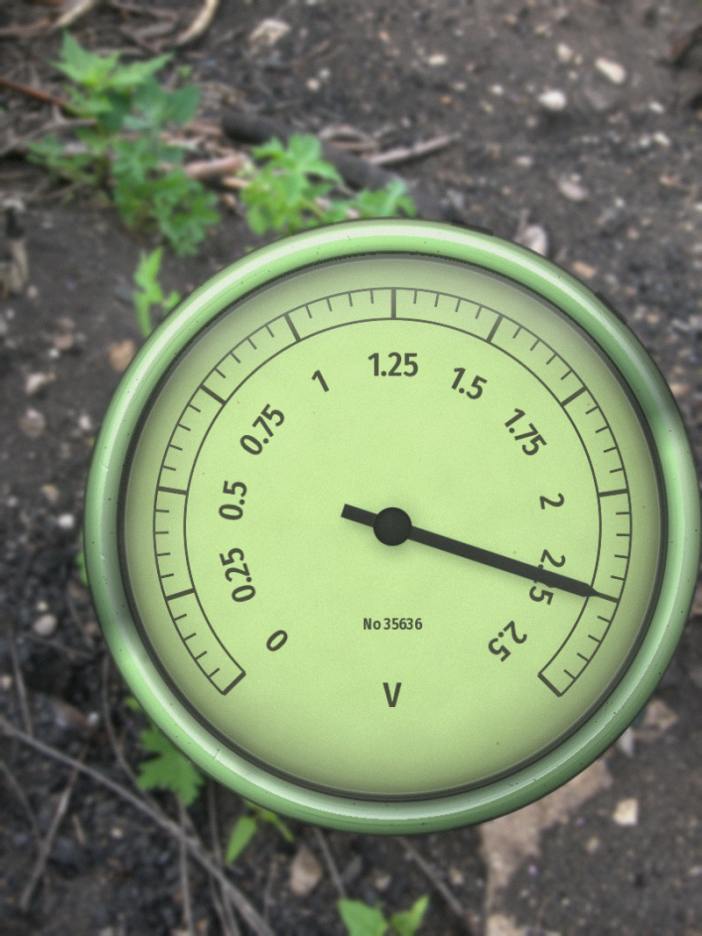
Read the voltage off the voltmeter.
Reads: 2.25 V
